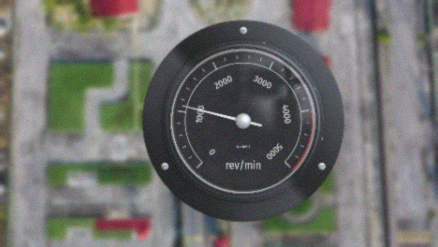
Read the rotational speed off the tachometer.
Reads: 1100 rpm
